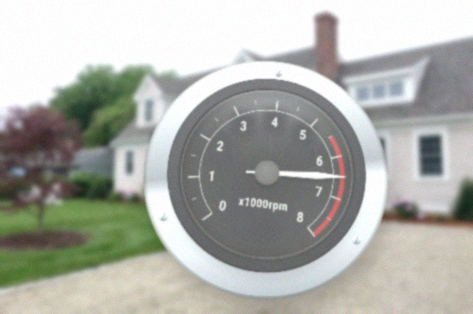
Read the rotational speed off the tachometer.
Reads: 6500 rpm
